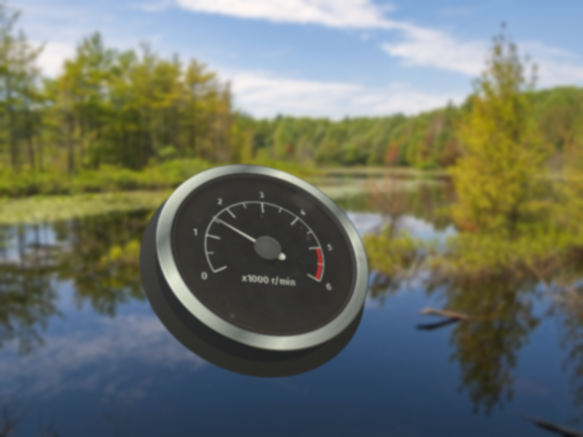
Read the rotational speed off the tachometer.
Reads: 1500 rpm
